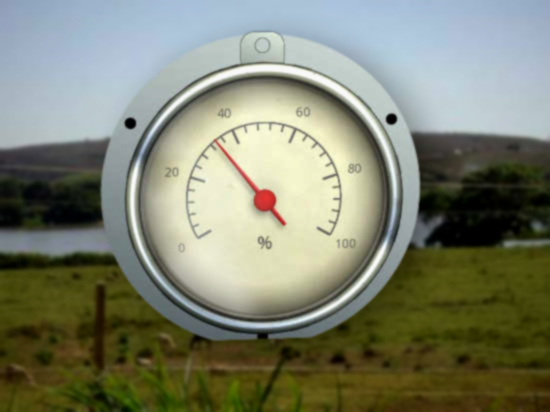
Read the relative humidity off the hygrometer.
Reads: 34 %
